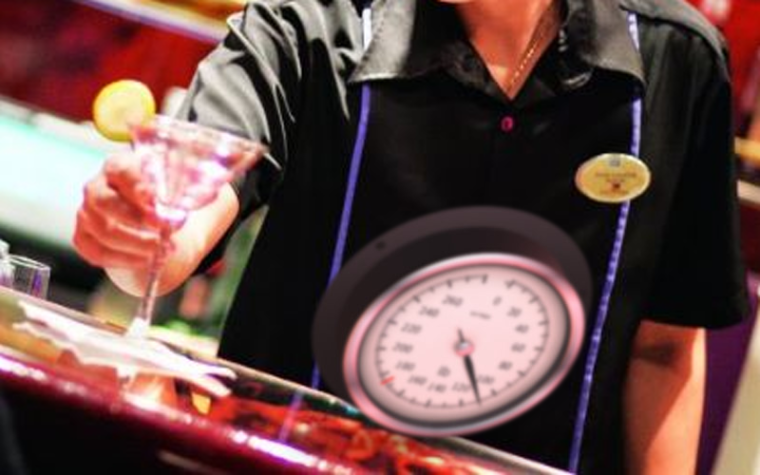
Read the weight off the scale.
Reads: 110 lb
